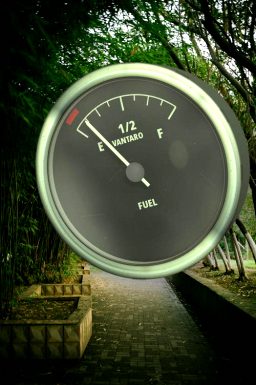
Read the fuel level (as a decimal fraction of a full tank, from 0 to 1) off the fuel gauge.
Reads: 0.125
